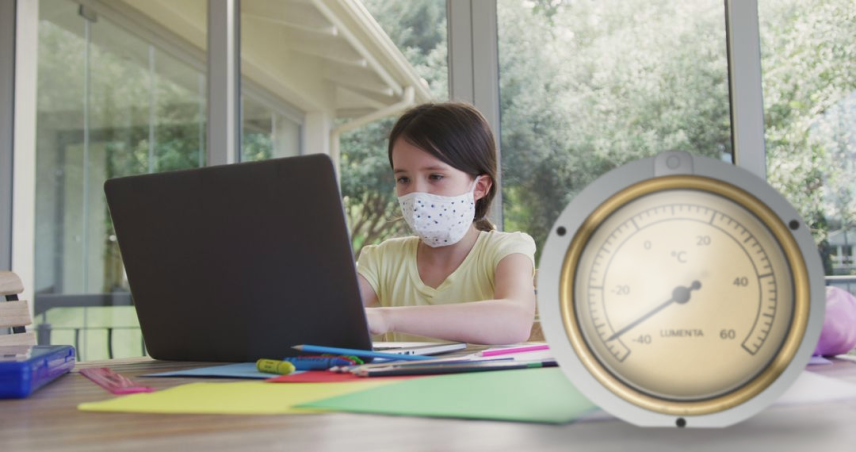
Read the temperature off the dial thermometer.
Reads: -34 °C
